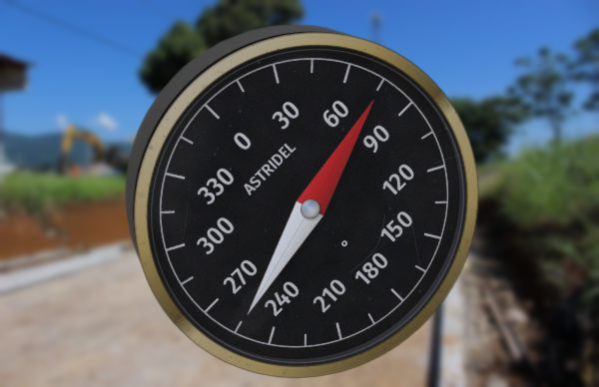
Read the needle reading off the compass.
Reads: 75 °
